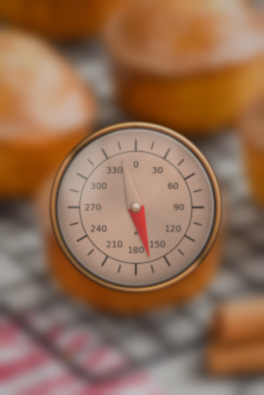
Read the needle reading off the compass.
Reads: 165 °
